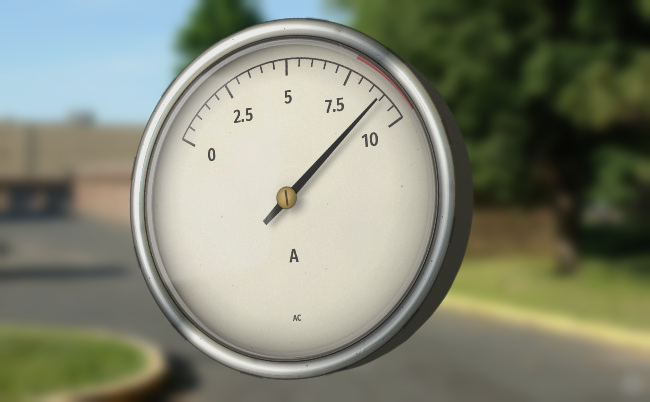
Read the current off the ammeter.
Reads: 9 A
